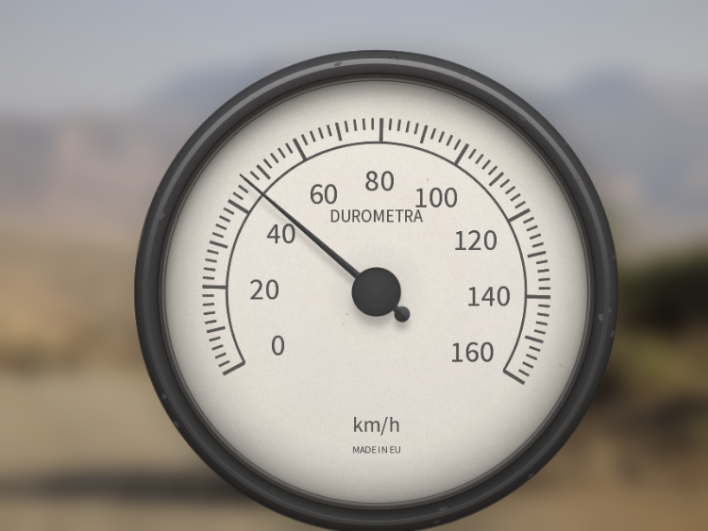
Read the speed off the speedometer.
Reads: 46 km/h
